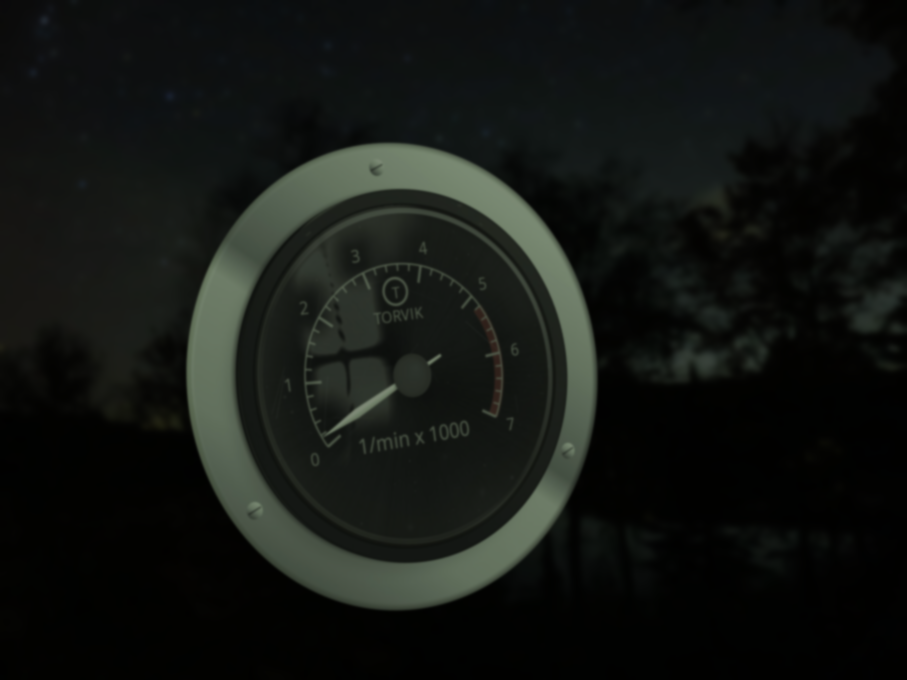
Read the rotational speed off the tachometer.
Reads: 200 rpm
